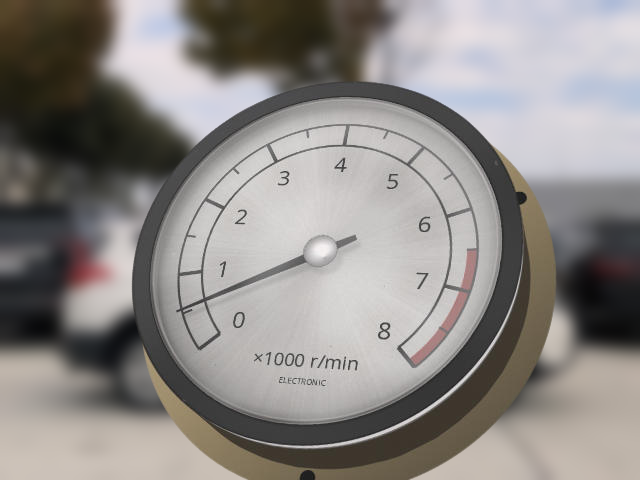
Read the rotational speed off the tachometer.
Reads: 500 rpm
